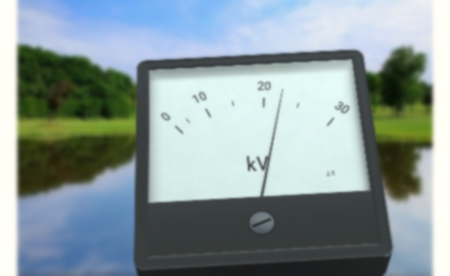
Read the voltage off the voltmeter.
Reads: 22.5 kV
